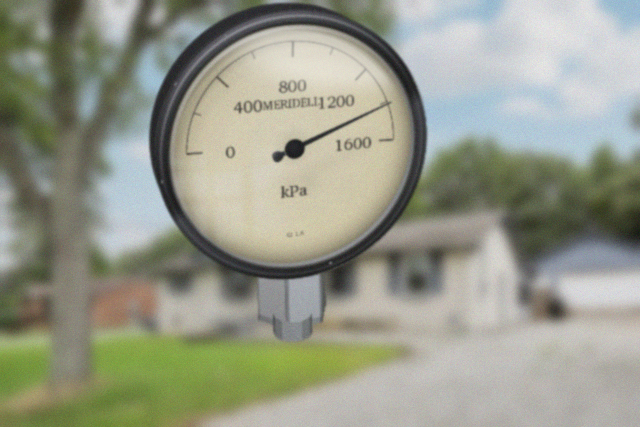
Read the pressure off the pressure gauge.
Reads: 1400 kPa
